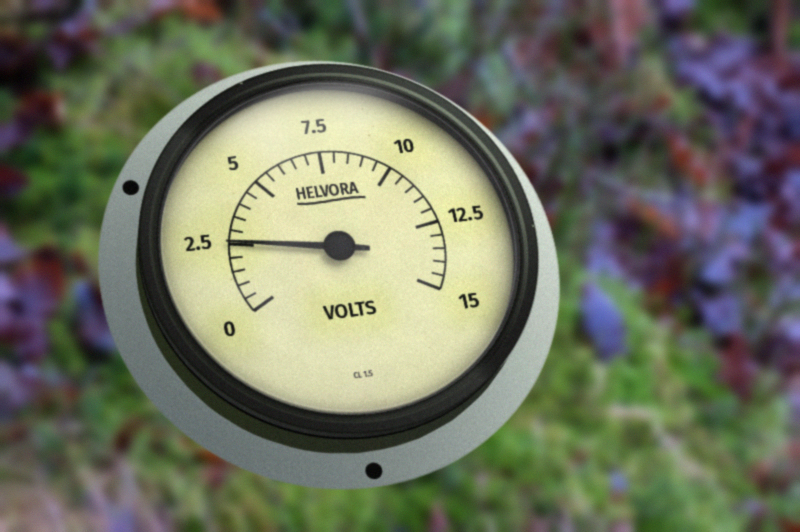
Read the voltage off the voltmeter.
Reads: 2.5 V
